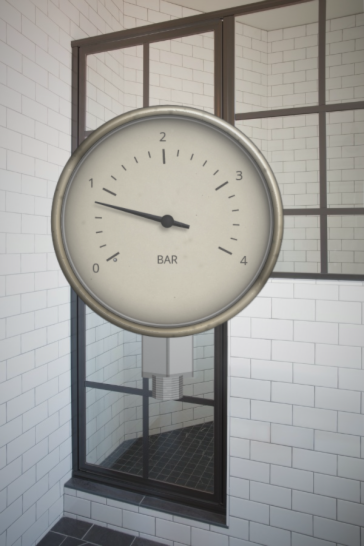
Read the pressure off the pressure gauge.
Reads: 0.8 bar
